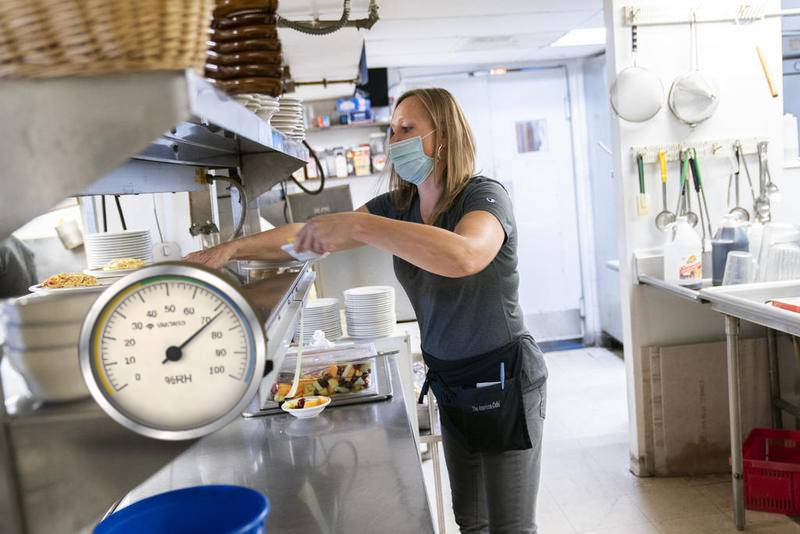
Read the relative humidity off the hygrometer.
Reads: 72 %
